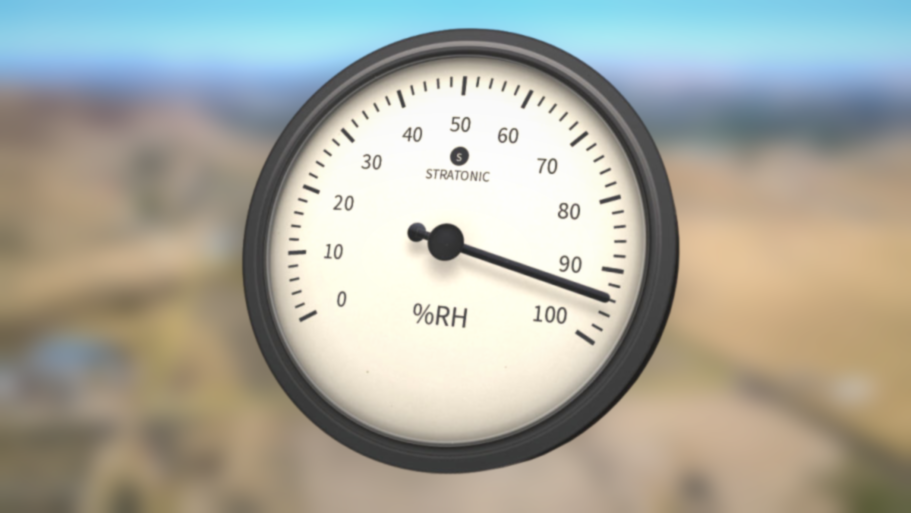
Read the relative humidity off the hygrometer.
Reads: 94 %
